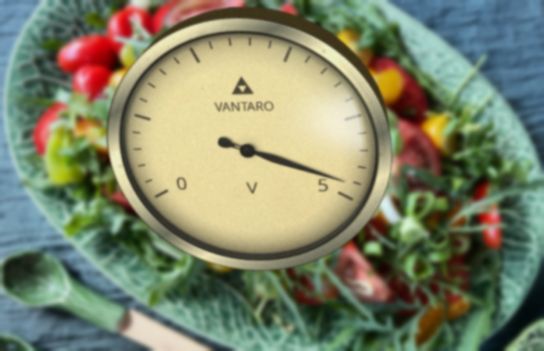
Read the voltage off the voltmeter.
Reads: 4.8 V
